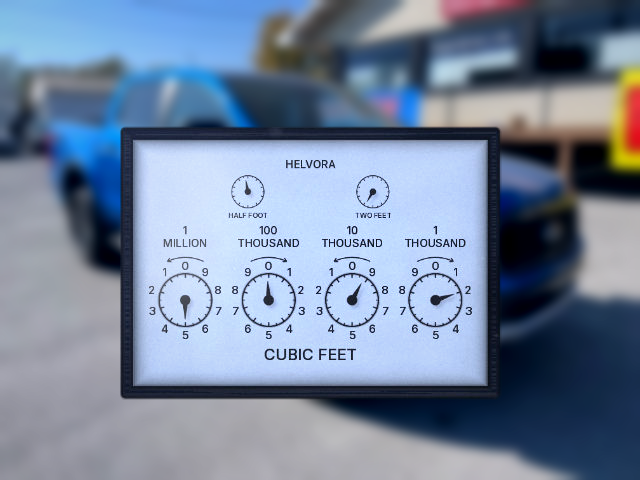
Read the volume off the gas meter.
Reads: 499200 ft³
